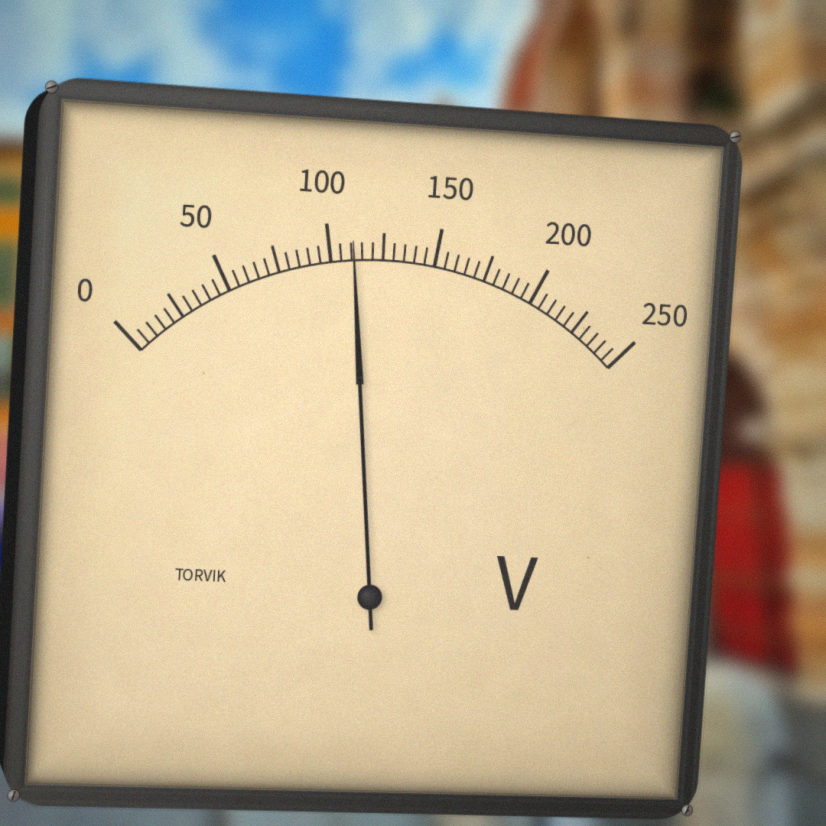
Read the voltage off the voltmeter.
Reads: 110 V
